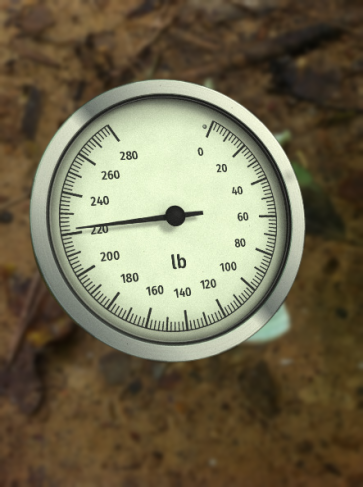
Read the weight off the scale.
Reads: 222 lb
